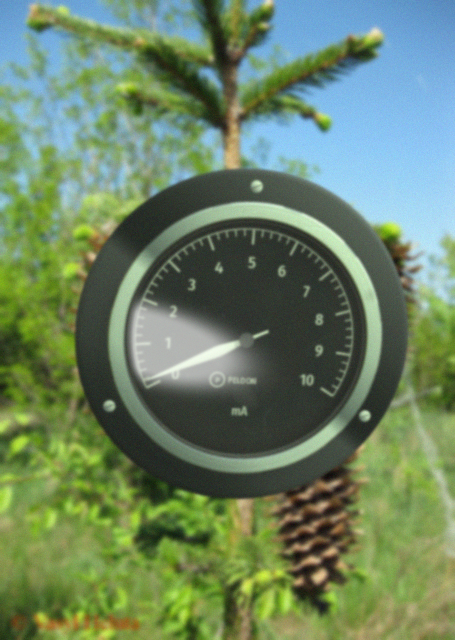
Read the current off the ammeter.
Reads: 0.2 mA
